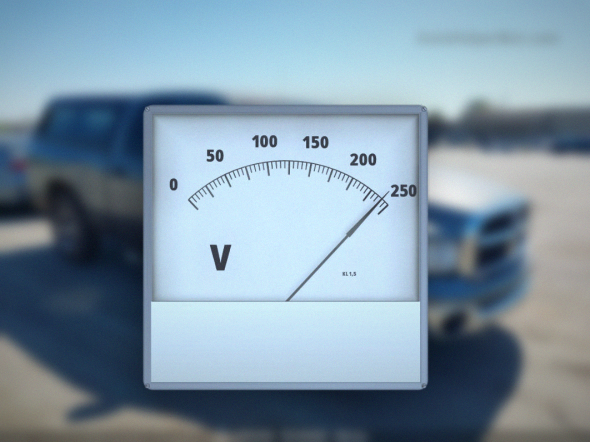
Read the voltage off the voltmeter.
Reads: 240 V
